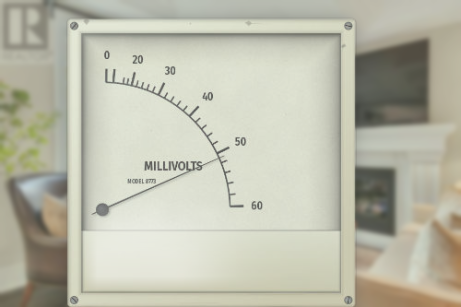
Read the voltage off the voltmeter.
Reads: 51 mV
